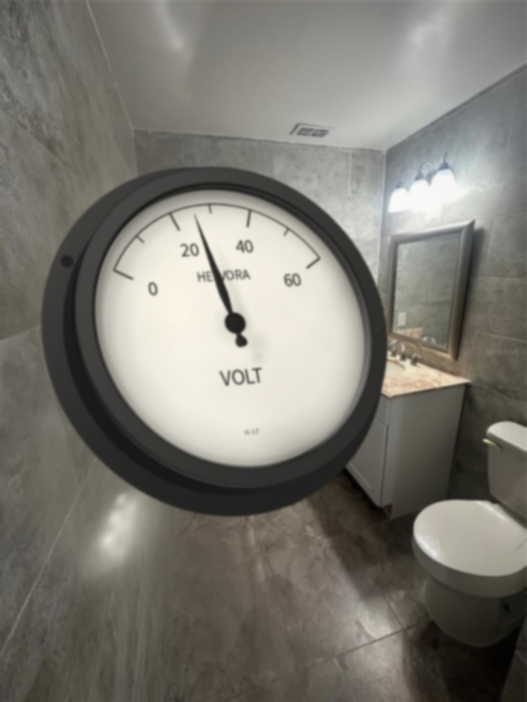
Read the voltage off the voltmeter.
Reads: 25 V
